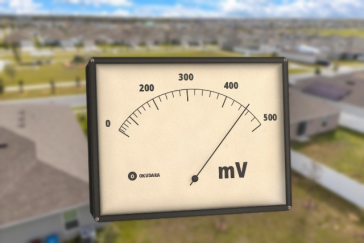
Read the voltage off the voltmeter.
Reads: 450 mV
